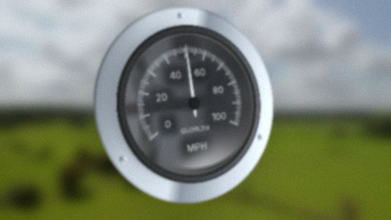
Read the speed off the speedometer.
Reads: 50 mph
